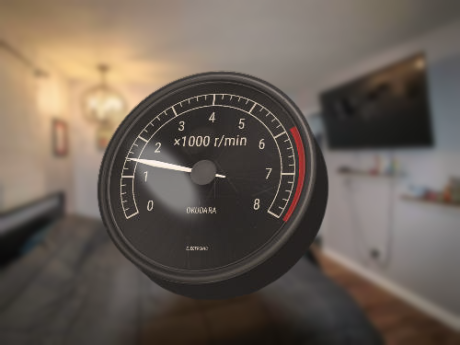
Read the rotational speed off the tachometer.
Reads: 1400 rpm
